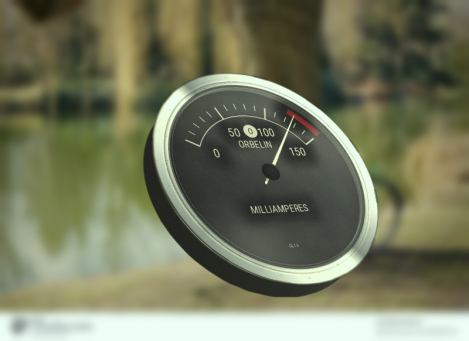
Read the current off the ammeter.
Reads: 125 mA
